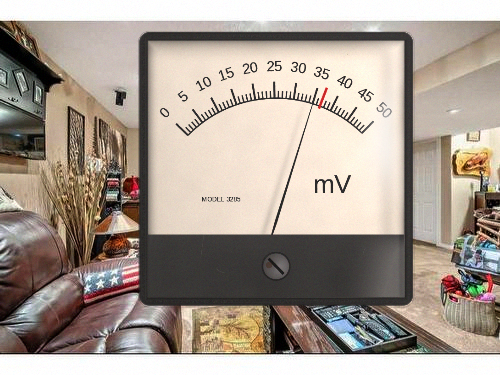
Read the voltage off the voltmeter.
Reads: 35 mV
